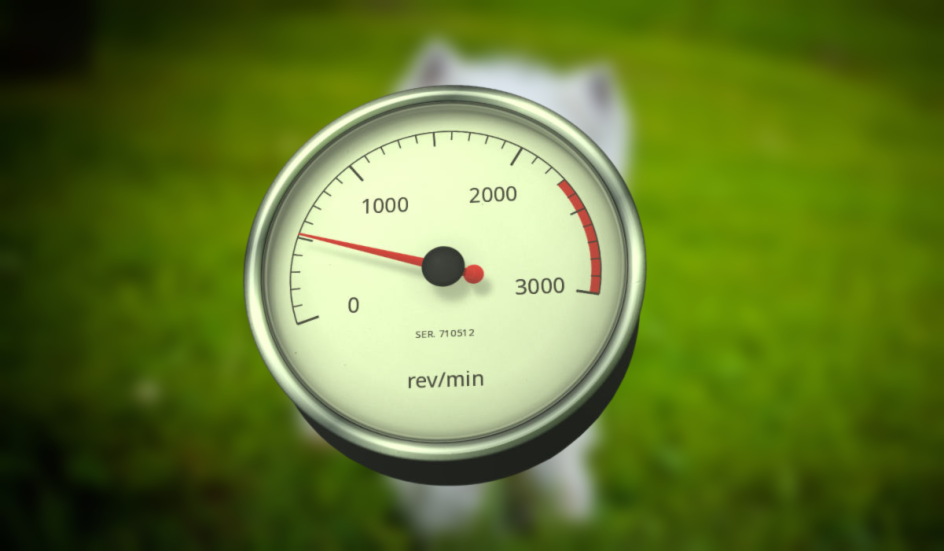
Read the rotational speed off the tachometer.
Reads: 500 rpm
